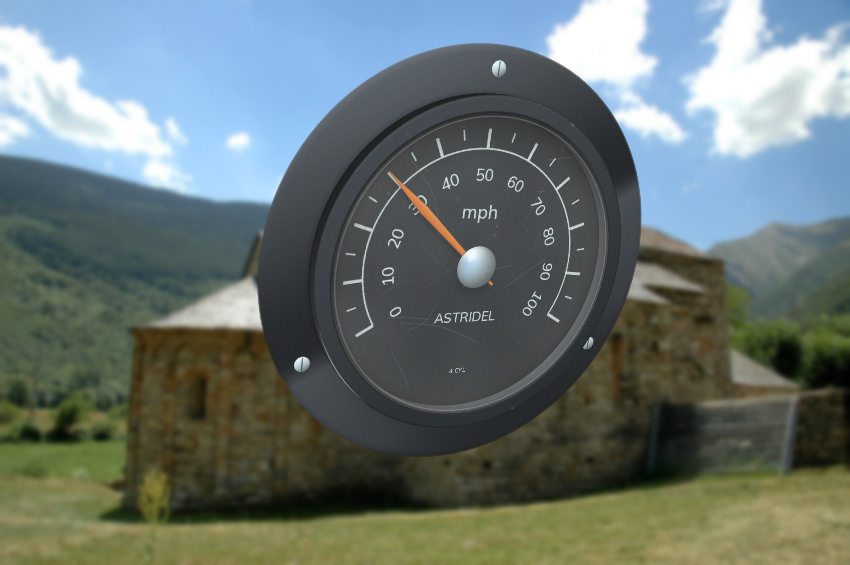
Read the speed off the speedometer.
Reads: 30 mph
